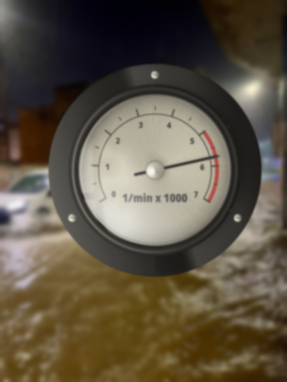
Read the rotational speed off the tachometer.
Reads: 5750 rpm
